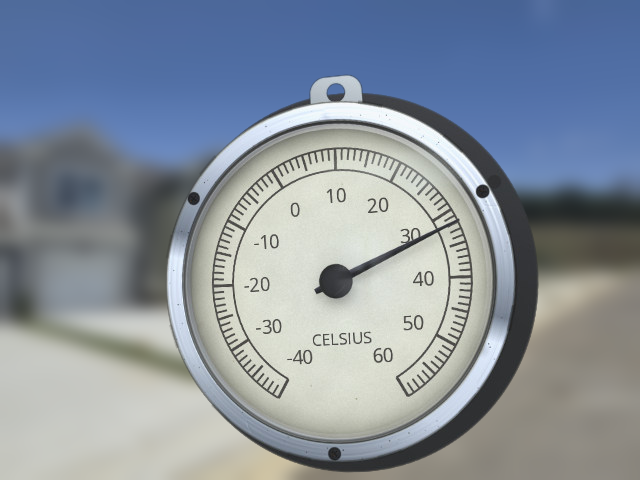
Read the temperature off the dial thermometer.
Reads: 32 °C
